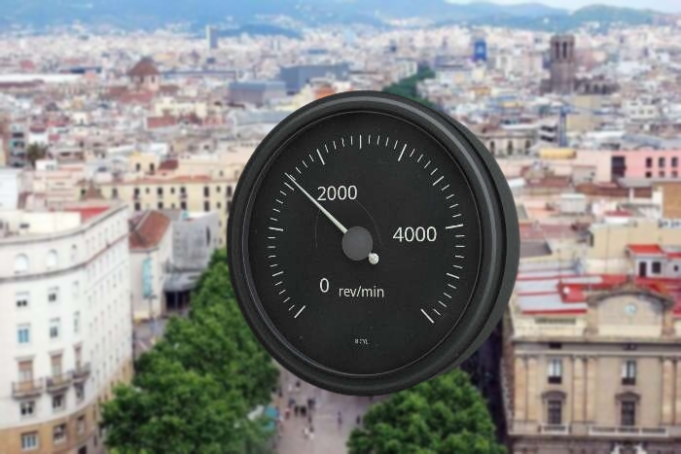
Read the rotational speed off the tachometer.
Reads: 1600 rpm
